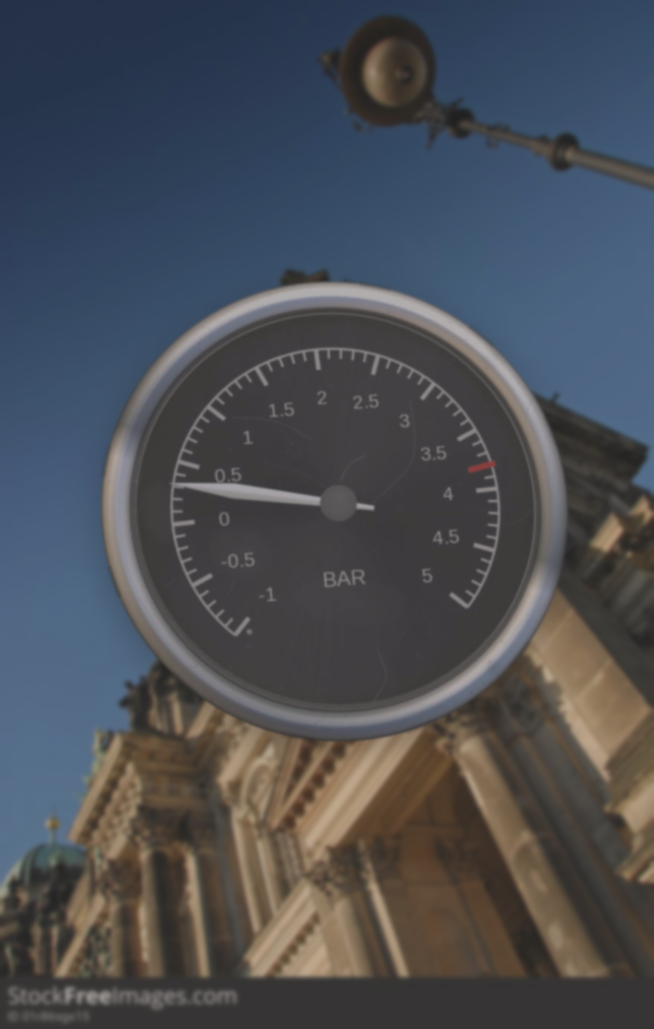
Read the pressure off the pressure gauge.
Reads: 0.3 bar
